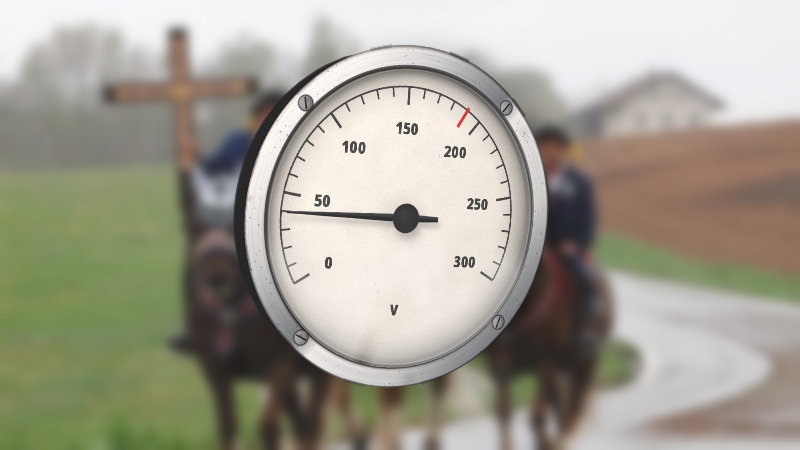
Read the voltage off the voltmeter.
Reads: 40 V
